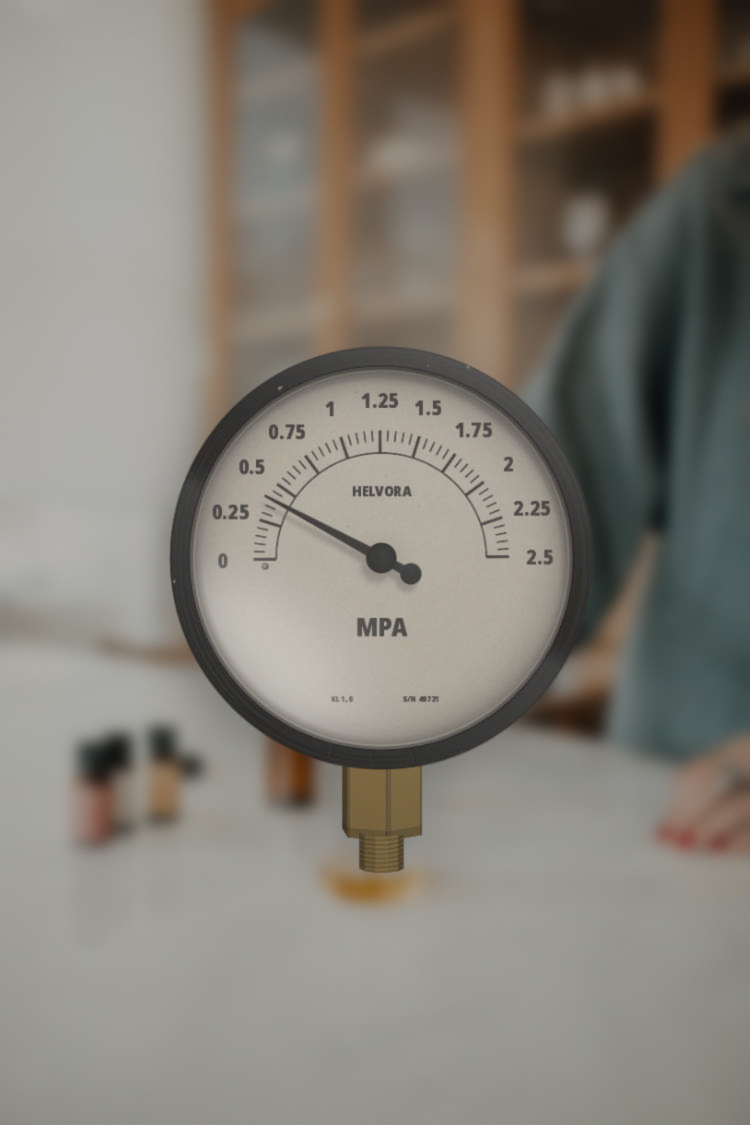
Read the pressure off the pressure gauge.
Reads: 0.4 MPa
